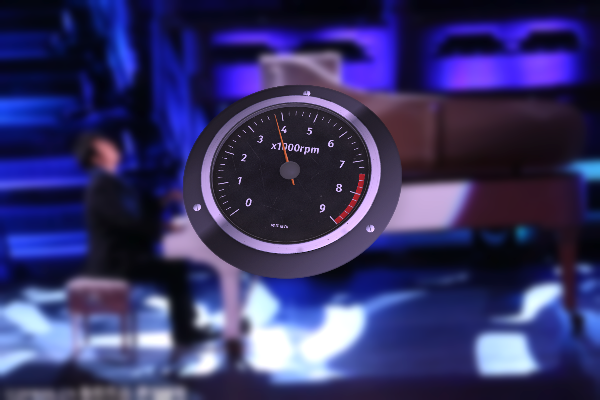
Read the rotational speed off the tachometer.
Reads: 3800 rpm
